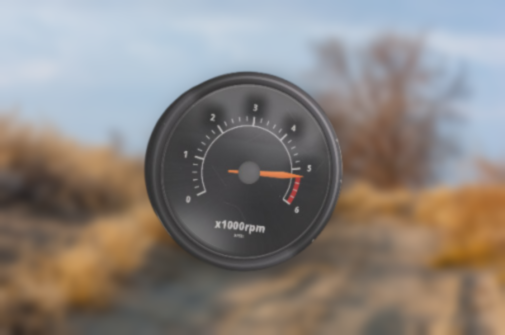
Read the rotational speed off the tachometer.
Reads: 5200 rpm
